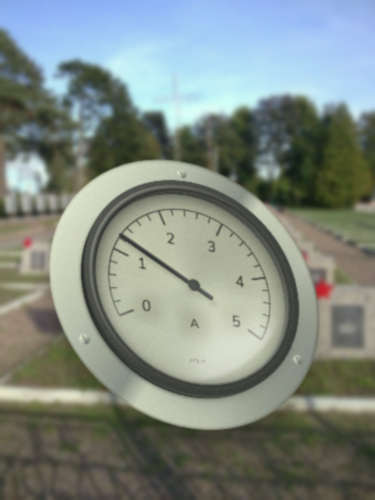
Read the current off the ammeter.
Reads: 1.2 A
